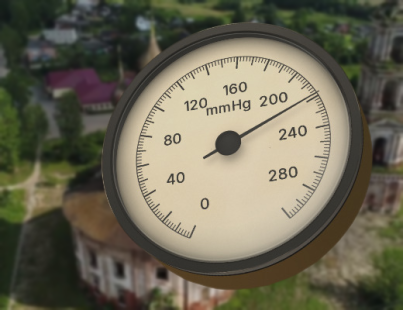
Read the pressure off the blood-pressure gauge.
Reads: 220 mmHg
